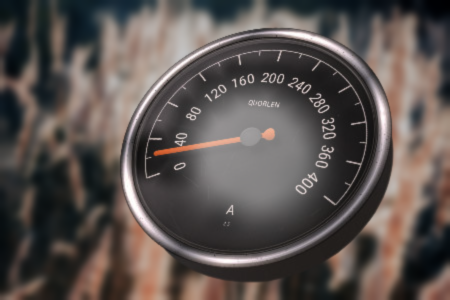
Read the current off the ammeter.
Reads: 20 A
